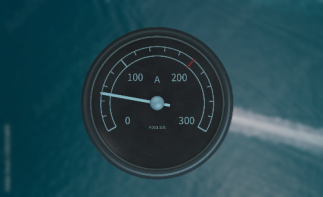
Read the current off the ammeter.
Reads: 50 A
